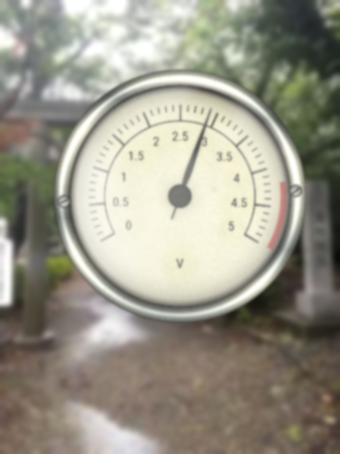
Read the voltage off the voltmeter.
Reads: 2.9 V
